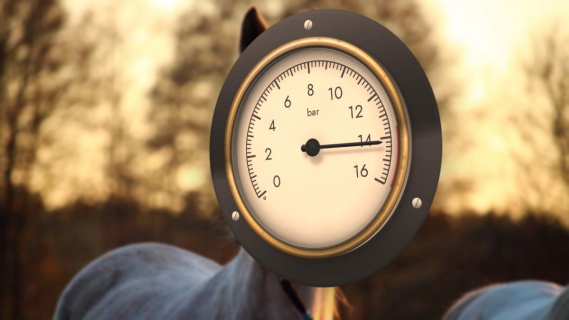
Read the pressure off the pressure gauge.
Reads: 14.2 bar
